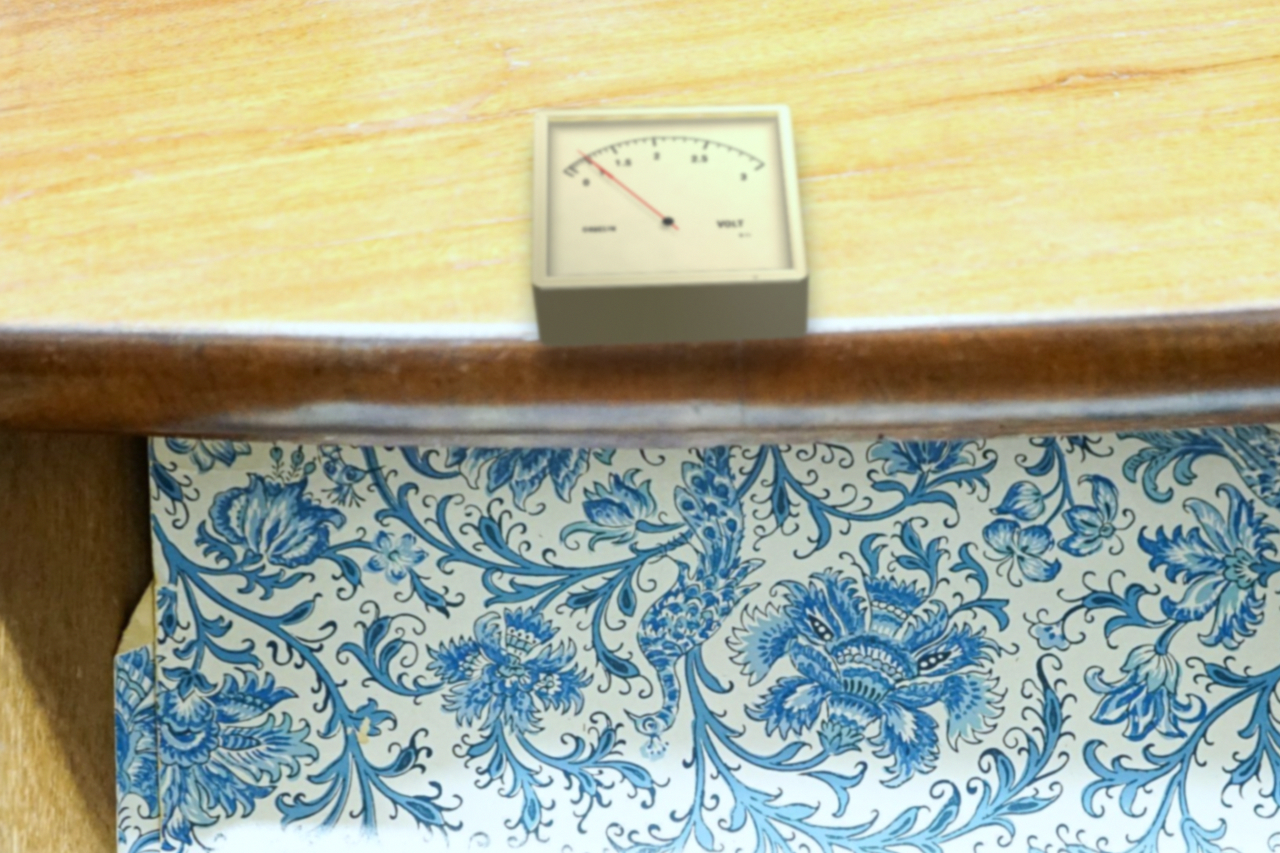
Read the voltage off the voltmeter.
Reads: 1 V
